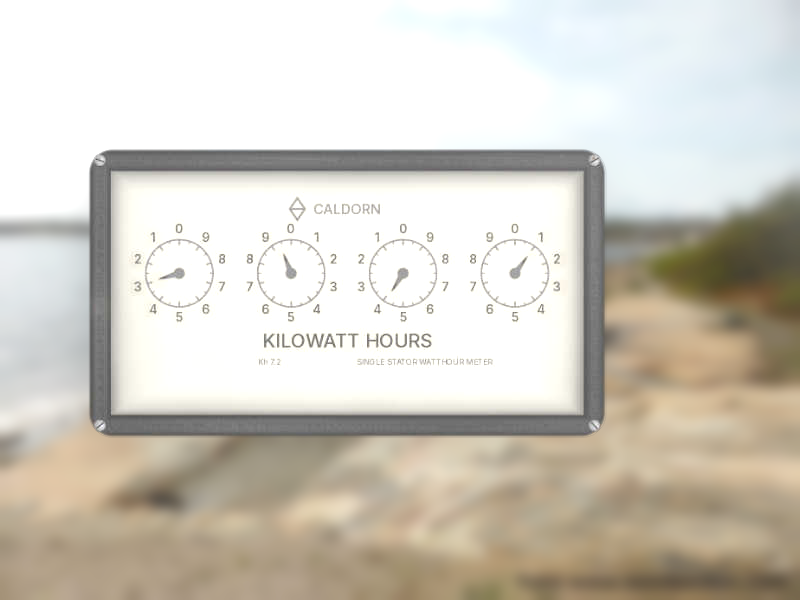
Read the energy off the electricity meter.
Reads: 2941 kWh
